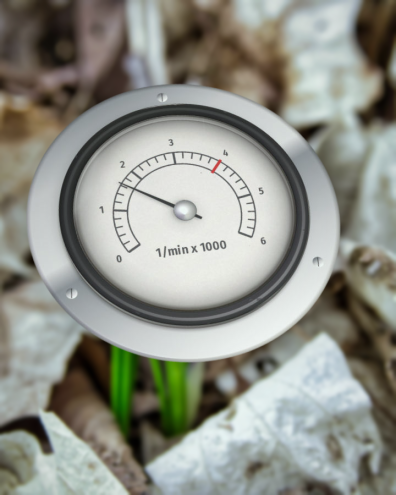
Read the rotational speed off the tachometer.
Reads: 1600 rpm
